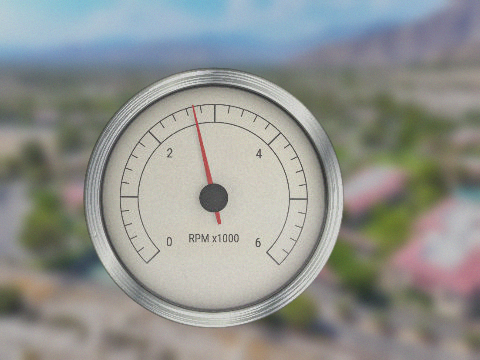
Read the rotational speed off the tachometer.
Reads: 2700 rpm
